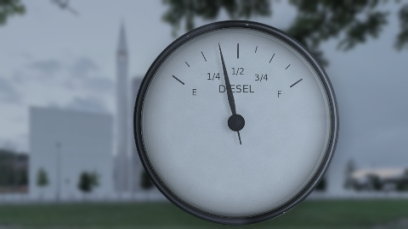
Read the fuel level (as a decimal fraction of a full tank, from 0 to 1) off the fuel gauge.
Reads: 0.375
